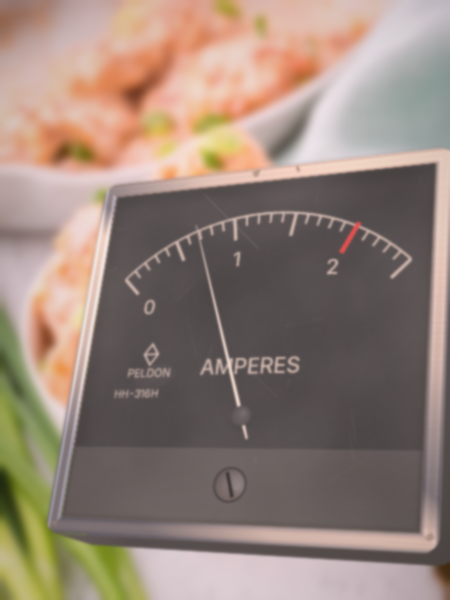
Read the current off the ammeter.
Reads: 0.7 A
